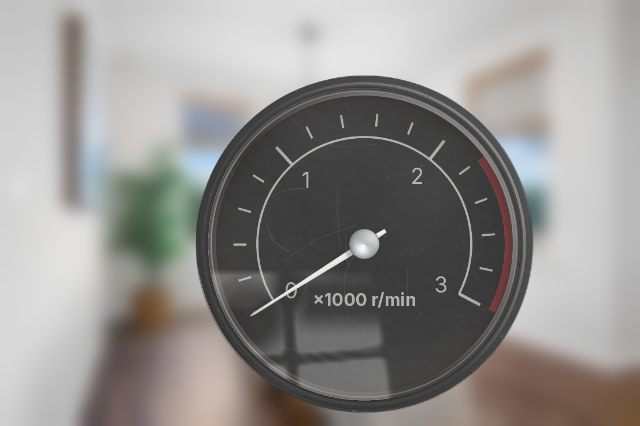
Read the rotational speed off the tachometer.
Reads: 0 rpm
